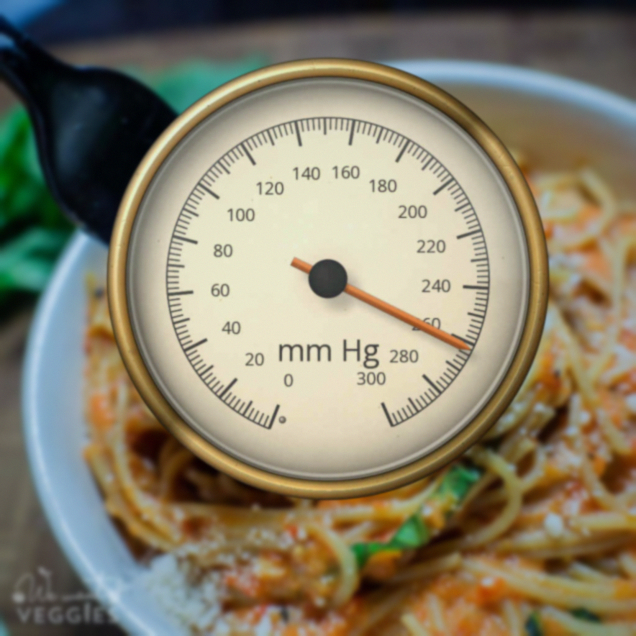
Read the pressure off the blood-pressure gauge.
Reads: 262 mmHg
